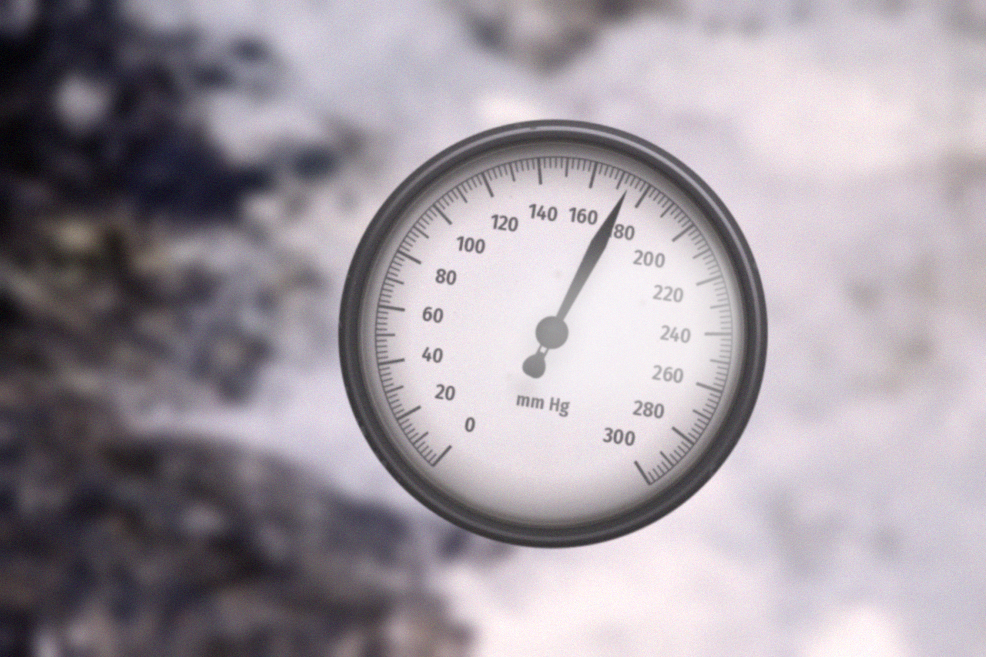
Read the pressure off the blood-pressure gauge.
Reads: 174 mmHg
